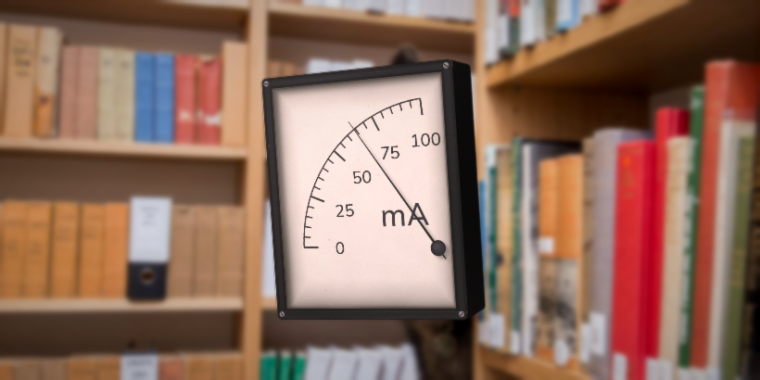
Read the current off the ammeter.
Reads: 65 mA
